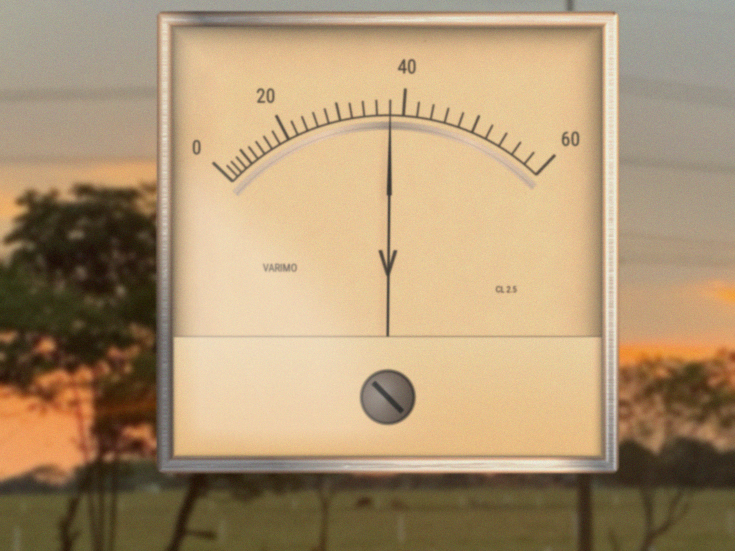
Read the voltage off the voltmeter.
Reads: 38 V
